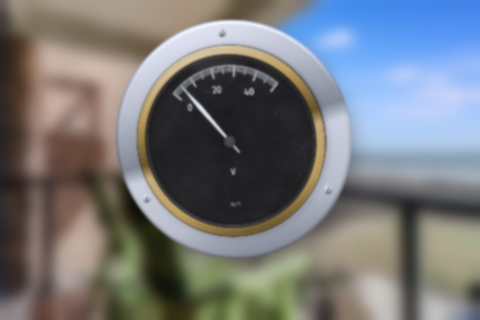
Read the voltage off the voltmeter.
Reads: 5 V
